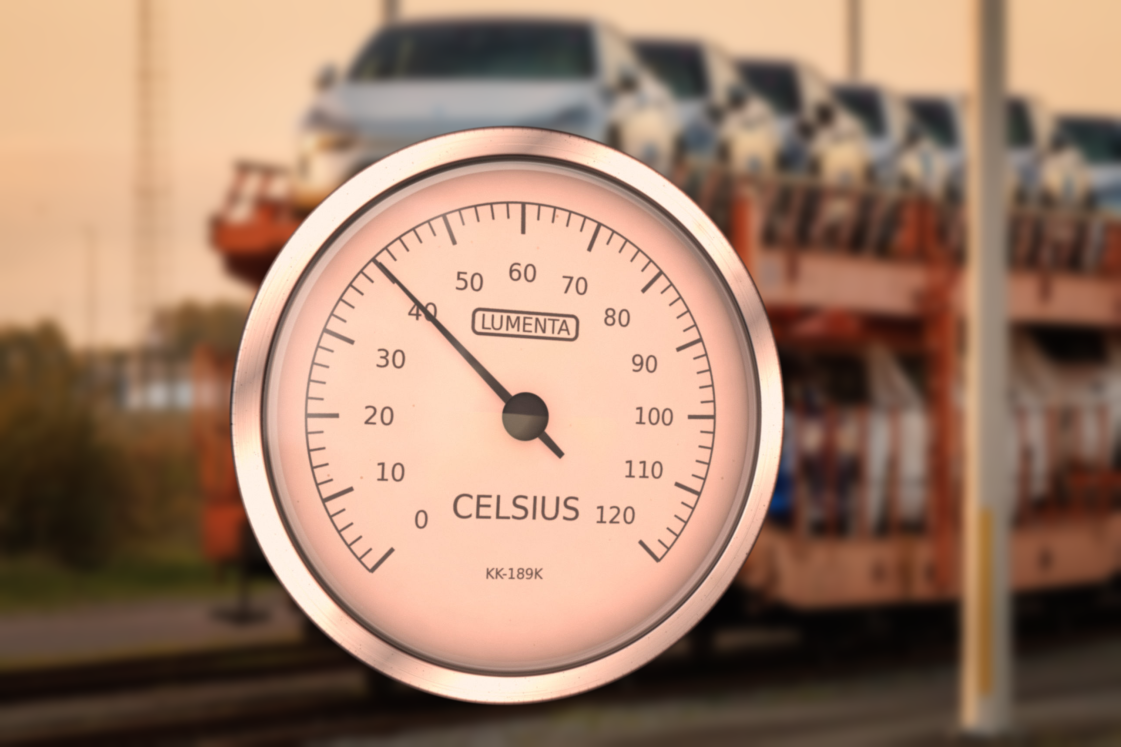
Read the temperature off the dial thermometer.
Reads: 40 °C
